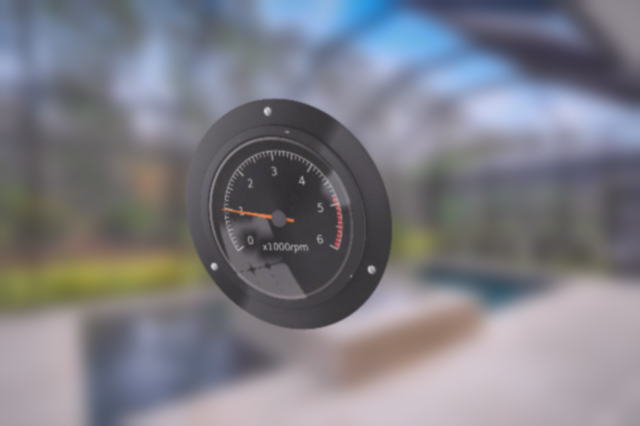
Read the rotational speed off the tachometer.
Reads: 1000 rpm
